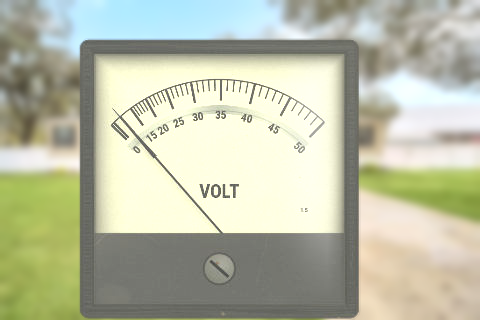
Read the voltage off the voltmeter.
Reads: 10 V
